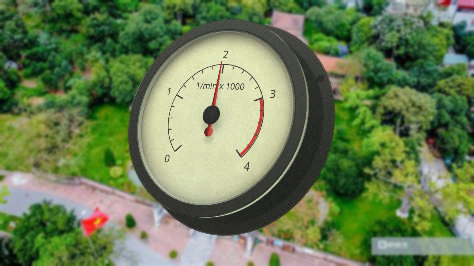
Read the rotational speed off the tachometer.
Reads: 2000 rpm
